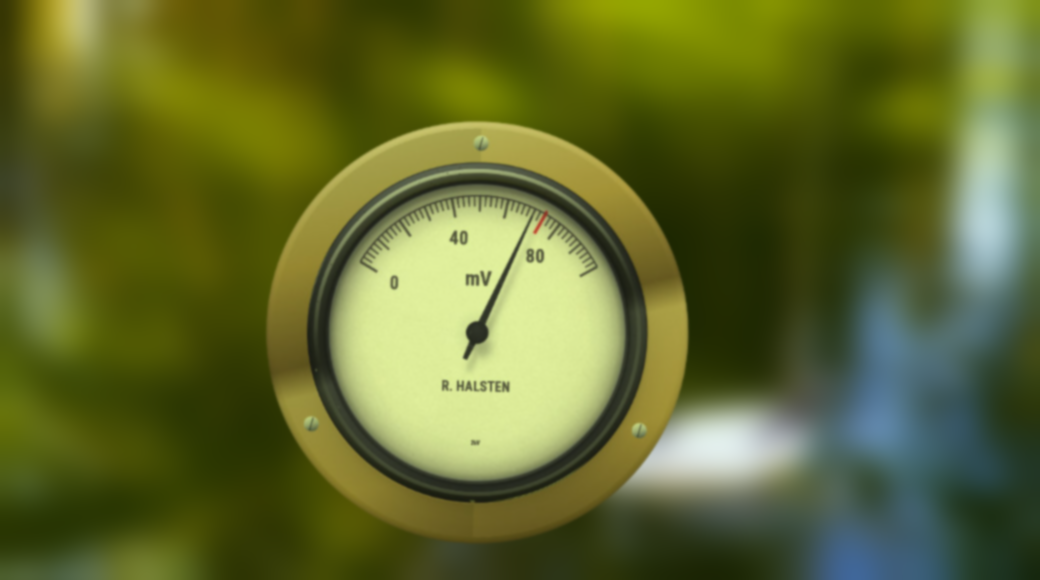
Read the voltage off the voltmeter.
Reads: 70 mV
